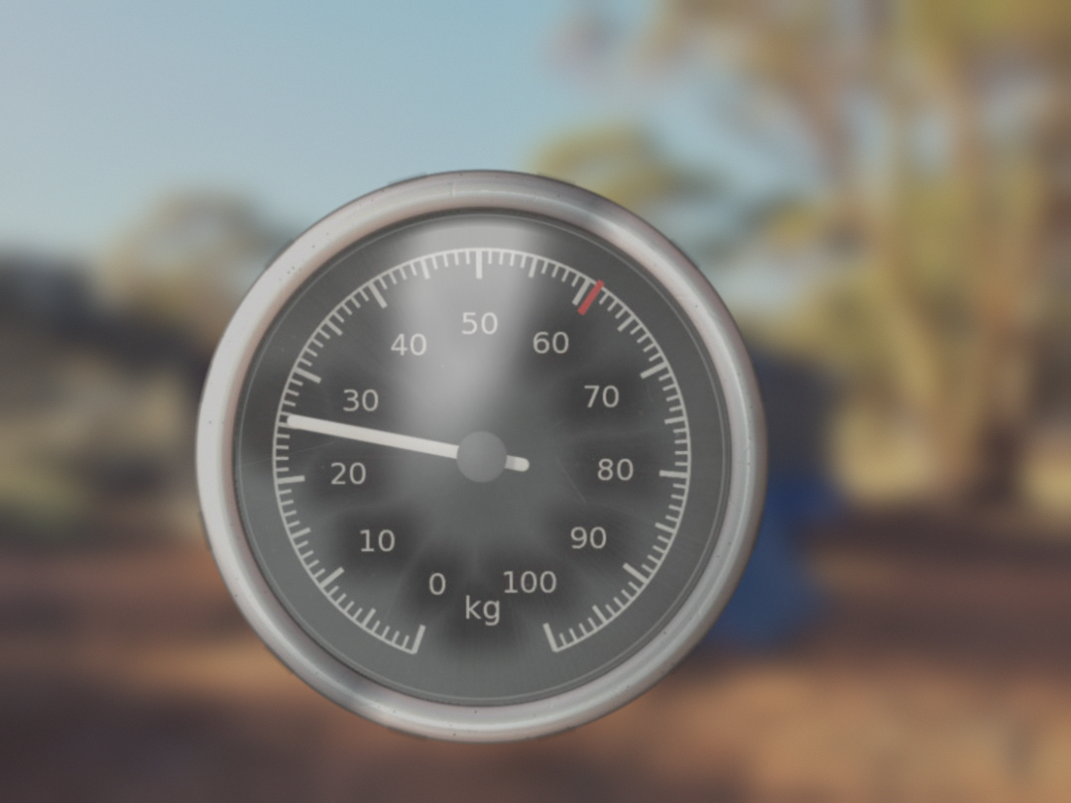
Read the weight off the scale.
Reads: 25.5 kg
